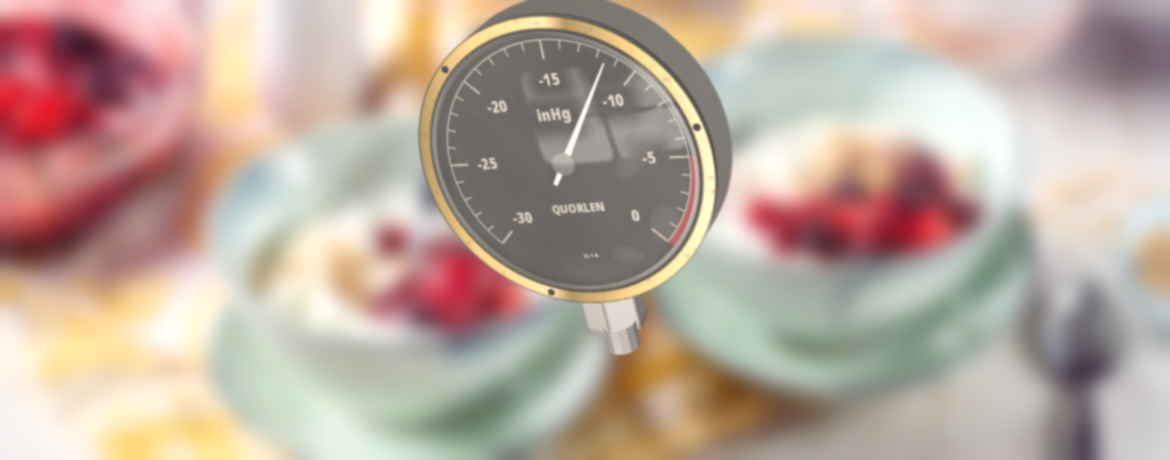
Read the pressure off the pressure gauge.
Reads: -11.5 inHg
